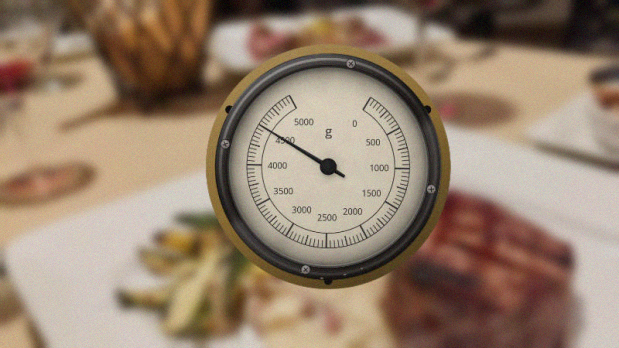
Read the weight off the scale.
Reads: 4500 g
